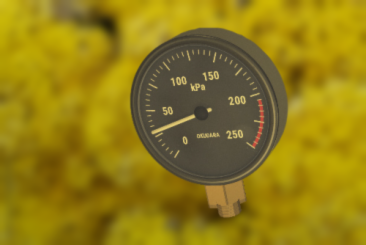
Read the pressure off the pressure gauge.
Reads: 30 kPa
